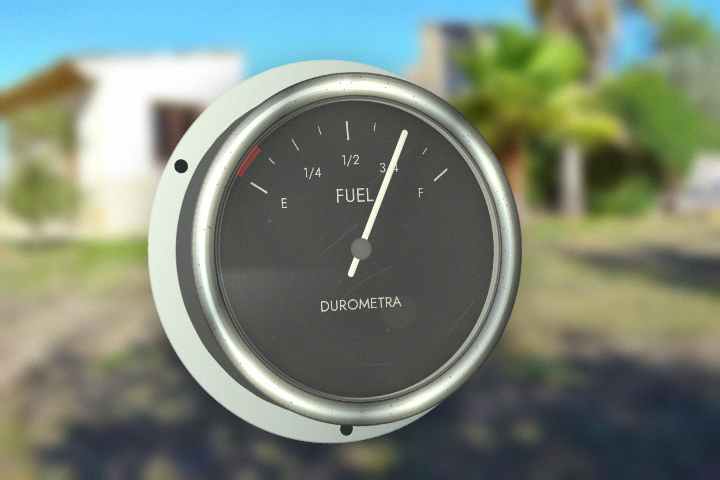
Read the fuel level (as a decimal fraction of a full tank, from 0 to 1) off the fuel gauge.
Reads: 0.75
